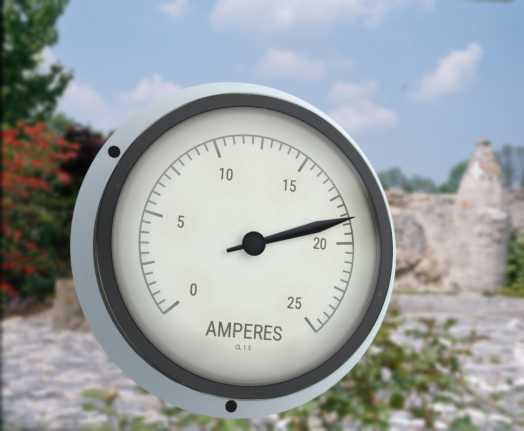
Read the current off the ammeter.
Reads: 18.75 A
